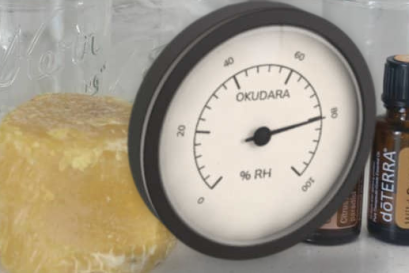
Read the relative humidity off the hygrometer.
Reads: 80 %
